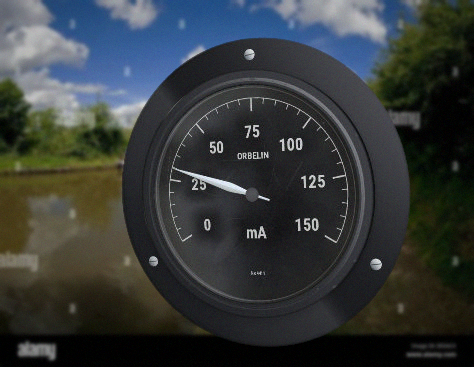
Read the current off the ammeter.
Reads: 30 mA
